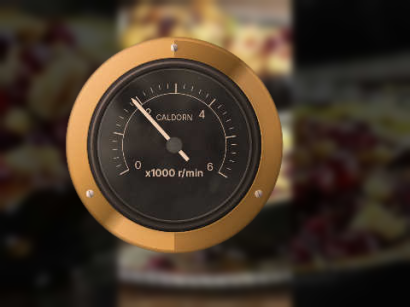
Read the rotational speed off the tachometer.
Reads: 1900 rpm
